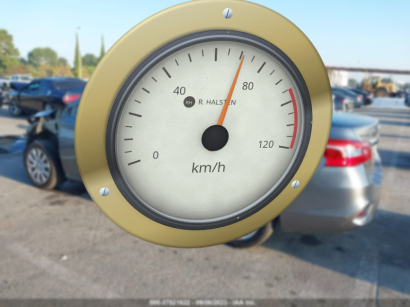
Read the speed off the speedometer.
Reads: 70 km/h
